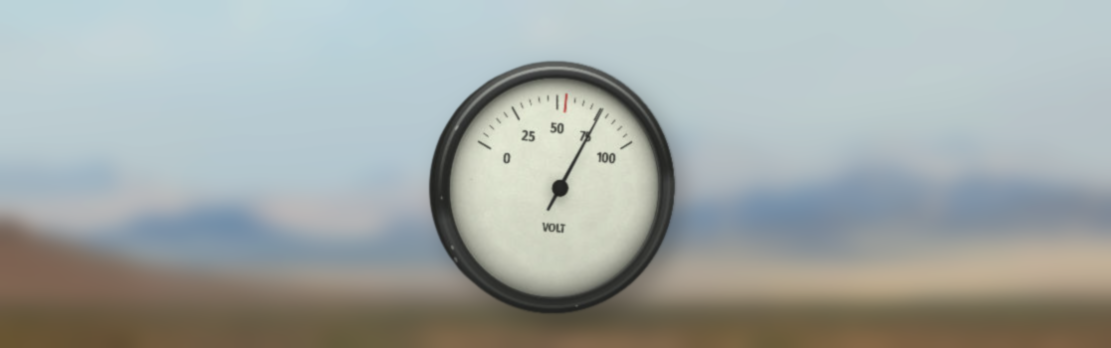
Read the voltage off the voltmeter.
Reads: 75 V
